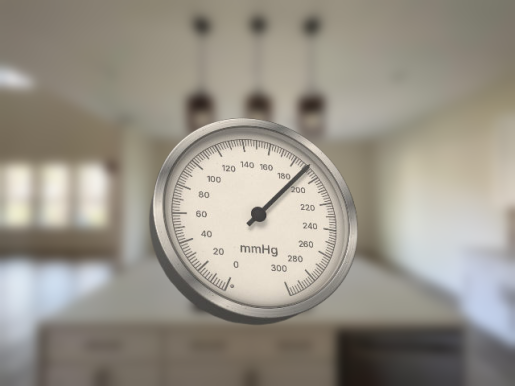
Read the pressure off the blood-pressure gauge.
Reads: 190 mmHg
